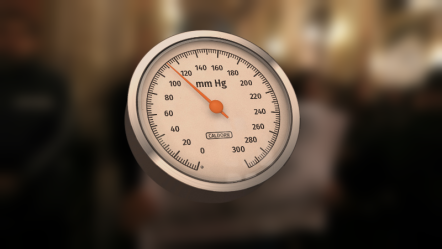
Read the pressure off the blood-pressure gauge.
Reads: 110 mmHg
